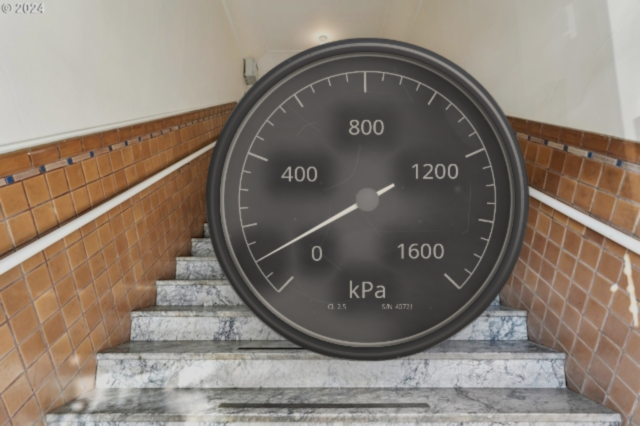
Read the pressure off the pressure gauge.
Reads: 100 kPa
